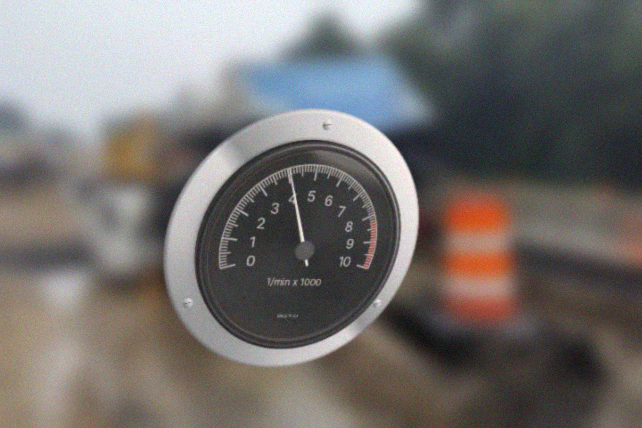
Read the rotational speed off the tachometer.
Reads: 4000 rpm
